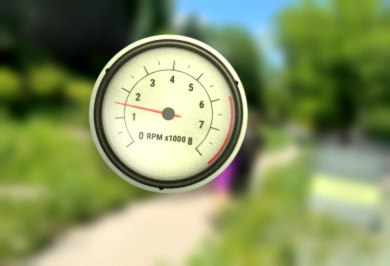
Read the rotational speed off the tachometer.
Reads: 1500 rpm
